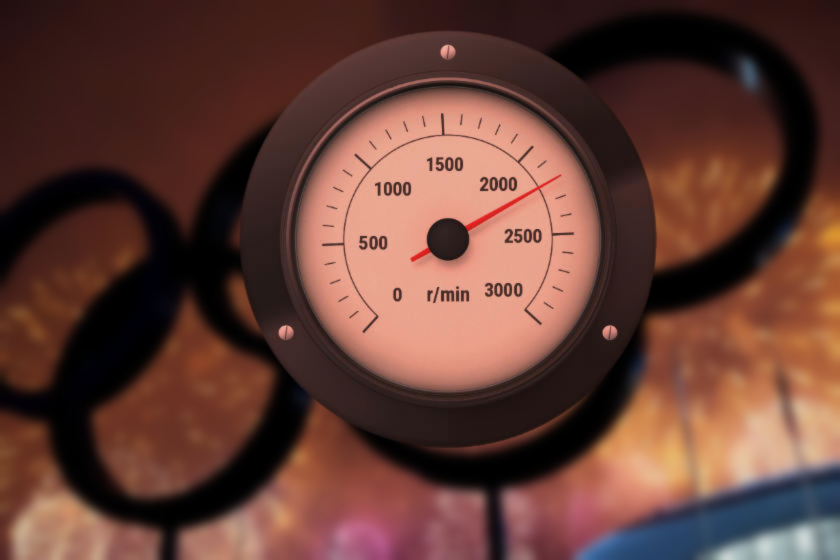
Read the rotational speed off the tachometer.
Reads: 2200 rpm
